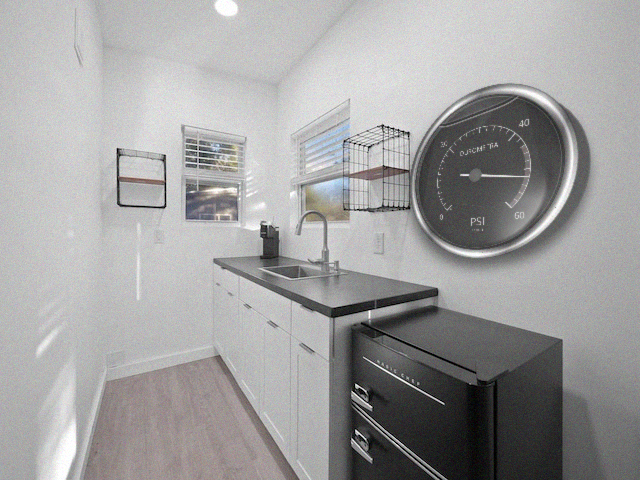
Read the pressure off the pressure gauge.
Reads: 52 psi
